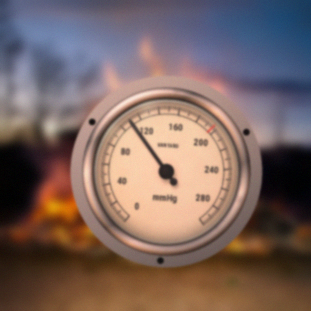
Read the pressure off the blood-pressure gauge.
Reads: 110 mmHg
